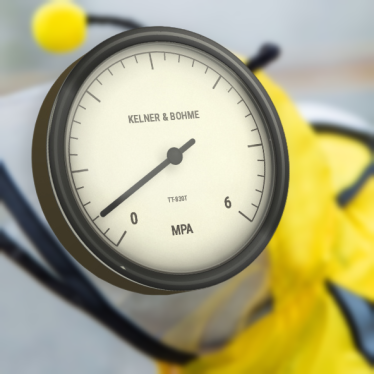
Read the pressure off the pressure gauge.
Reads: 0.4 MPa
